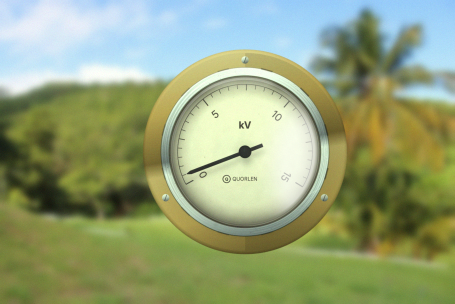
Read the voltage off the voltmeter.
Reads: 0.5 kV
